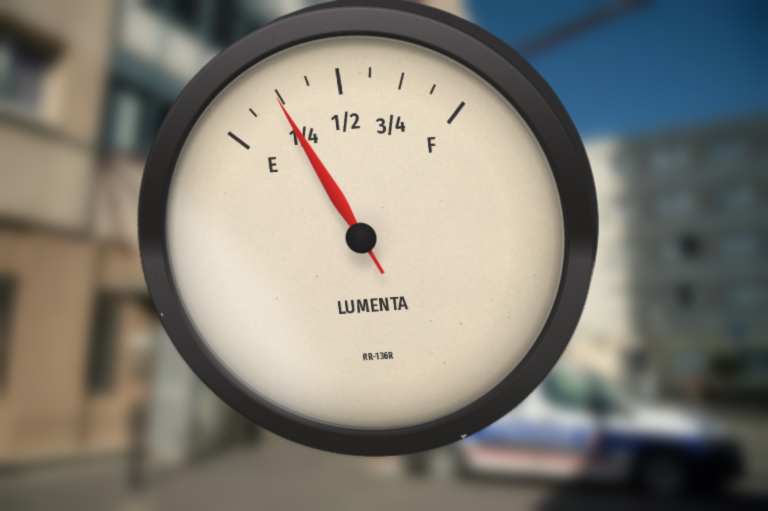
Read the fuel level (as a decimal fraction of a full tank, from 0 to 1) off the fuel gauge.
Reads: 0.25
